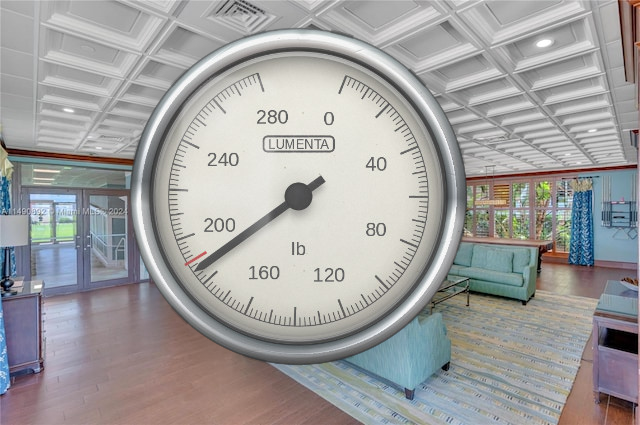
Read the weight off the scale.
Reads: 186 lb
